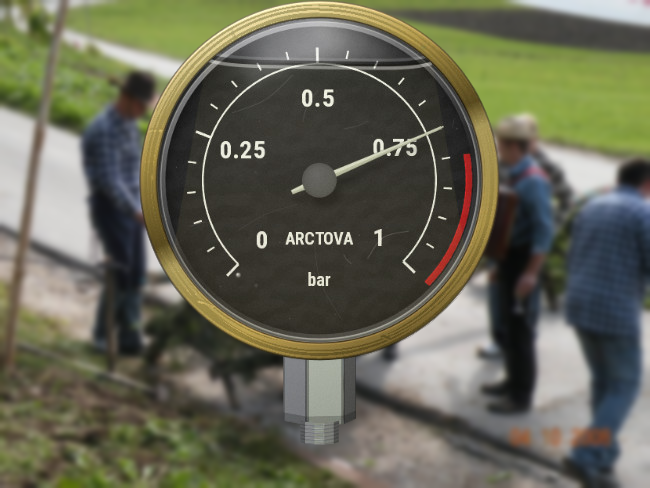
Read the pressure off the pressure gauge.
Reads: 0.75 bar
